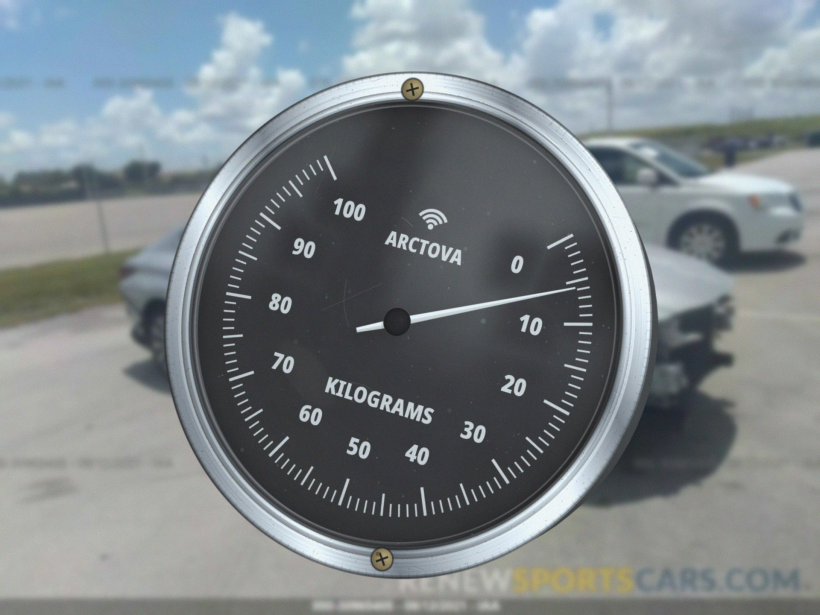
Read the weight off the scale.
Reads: 6 kg
